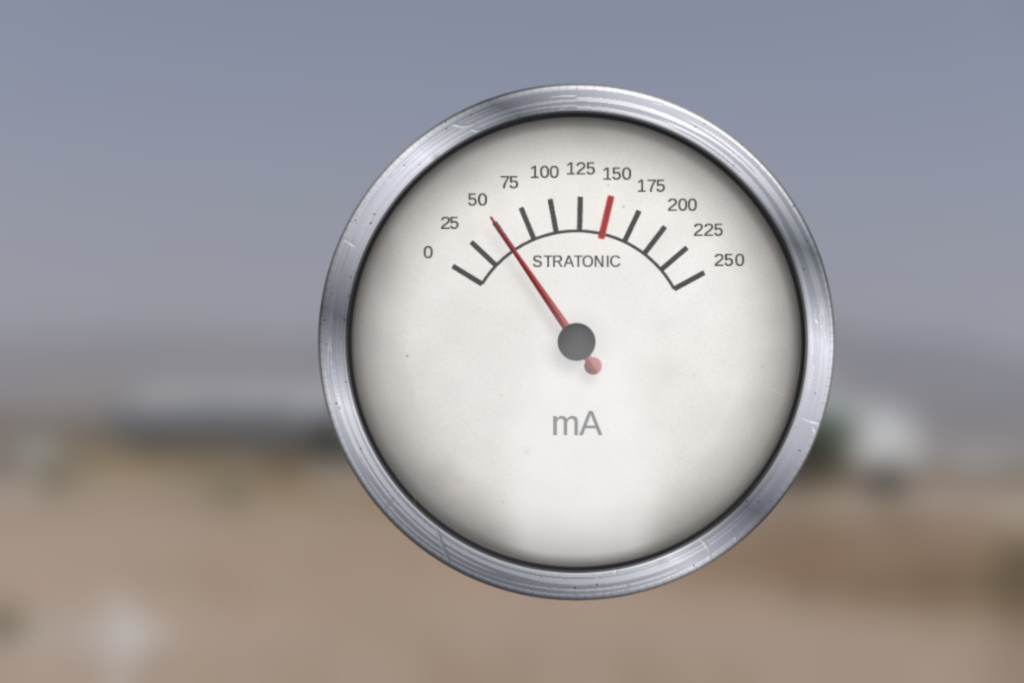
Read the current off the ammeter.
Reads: 50 mA
